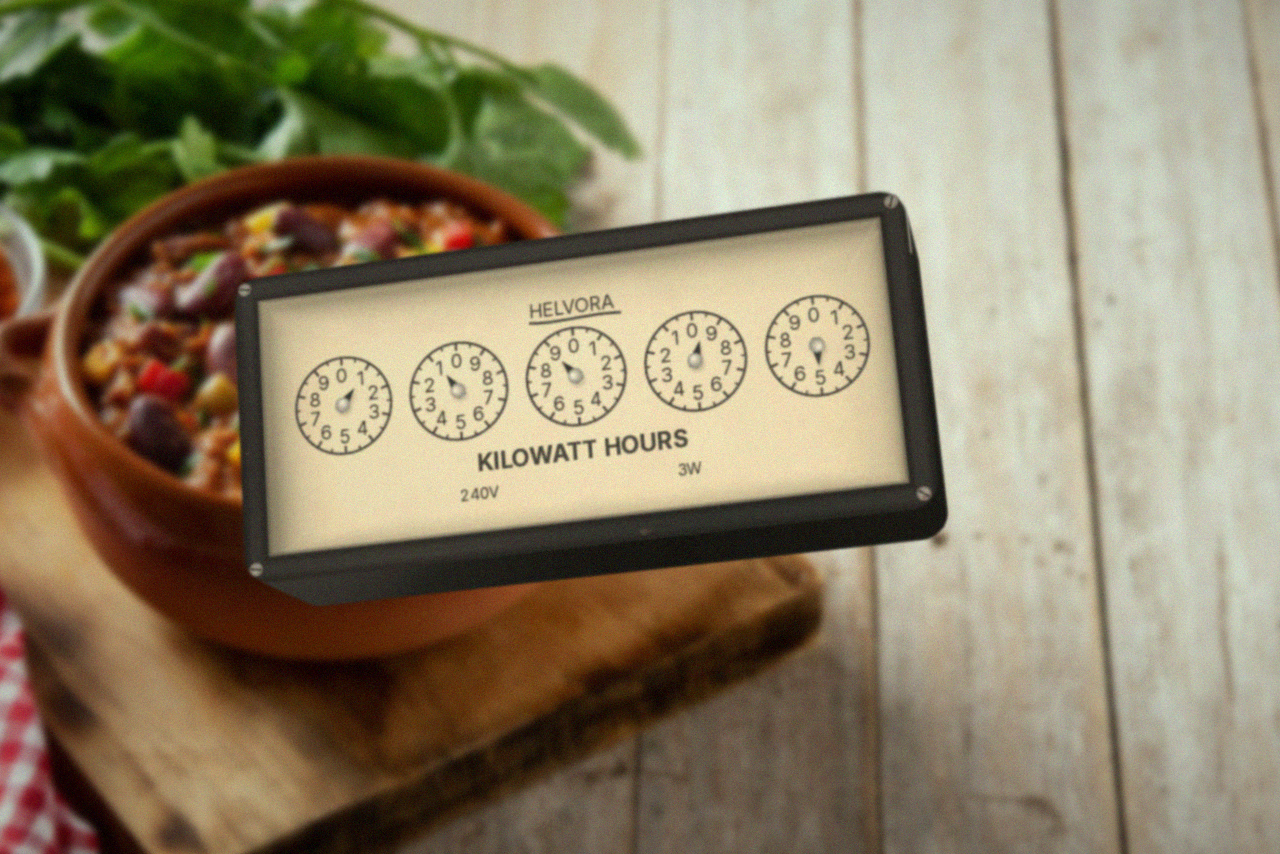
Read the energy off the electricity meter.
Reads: 10895 kWh
